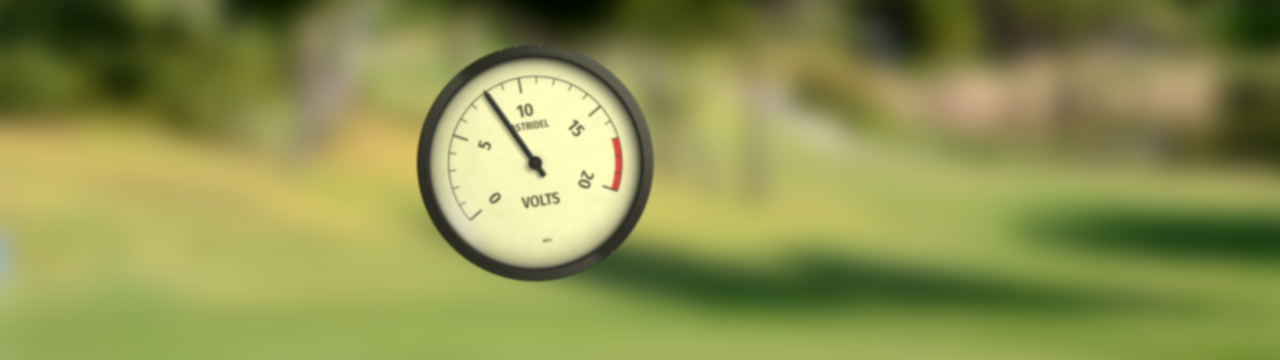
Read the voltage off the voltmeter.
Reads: 8 V
